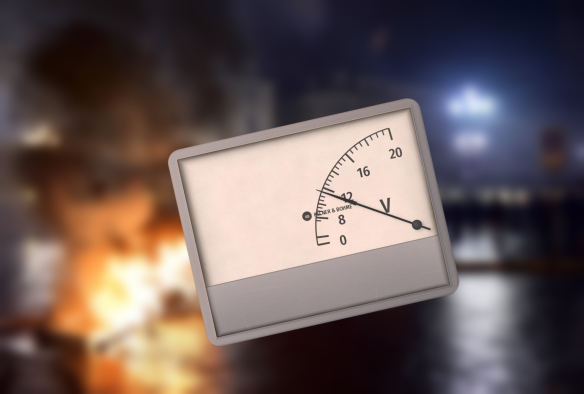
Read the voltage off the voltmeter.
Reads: 11.5 V
